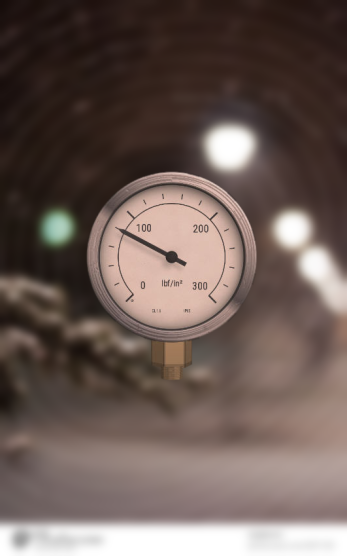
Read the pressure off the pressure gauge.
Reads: 80 psi
